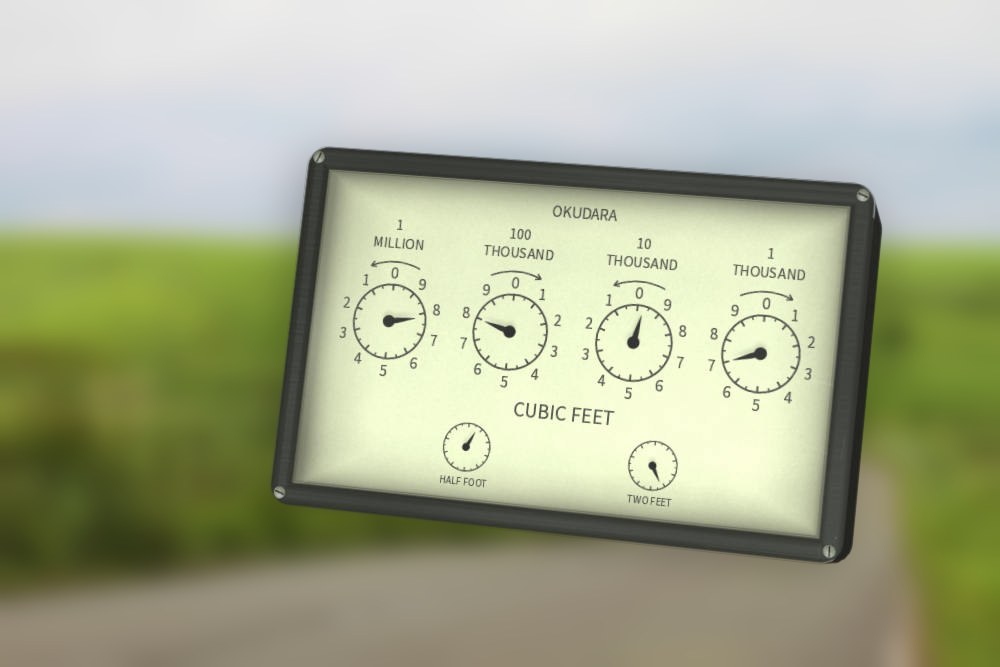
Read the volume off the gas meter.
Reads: 779700 ft³
